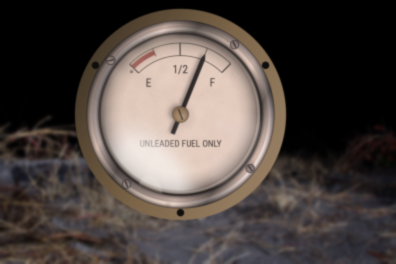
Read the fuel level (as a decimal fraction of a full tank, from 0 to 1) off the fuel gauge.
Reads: 0.75
